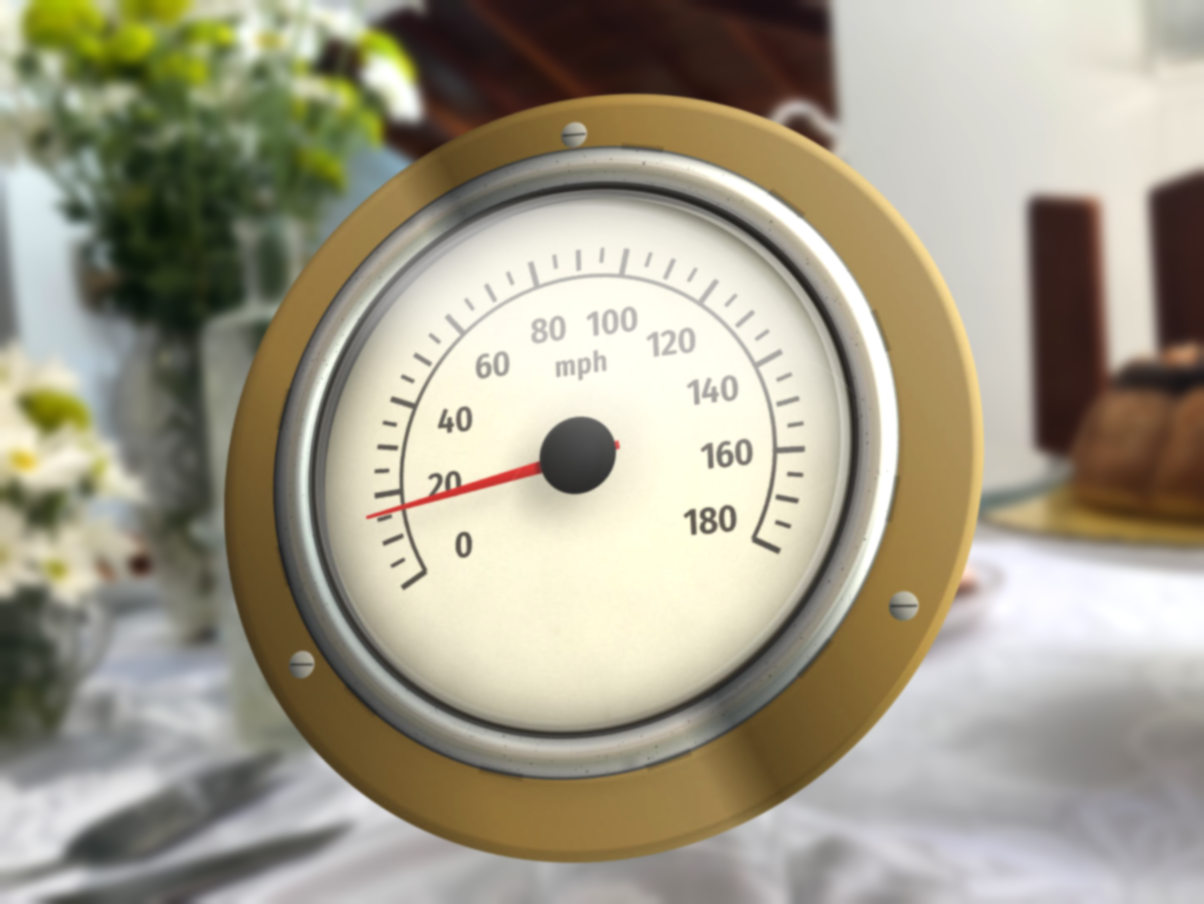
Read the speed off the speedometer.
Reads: 15 mph
